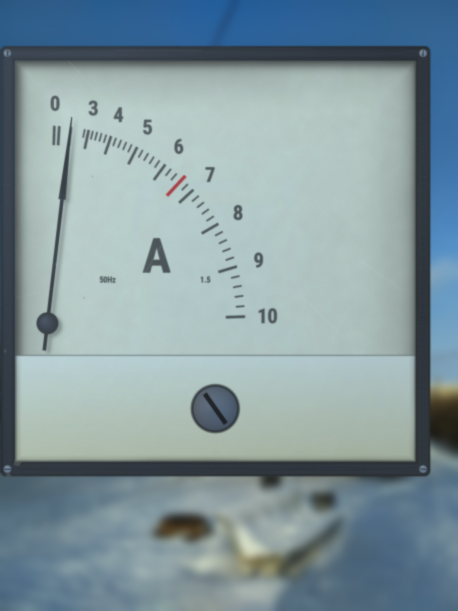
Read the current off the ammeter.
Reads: 2 A
